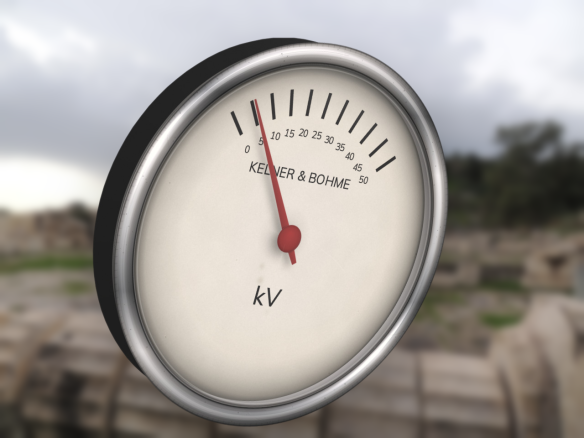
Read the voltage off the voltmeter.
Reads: 5 kV
